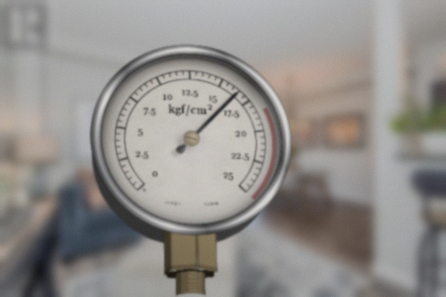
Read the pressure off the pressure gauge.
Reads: 16.5 kg/cm²
